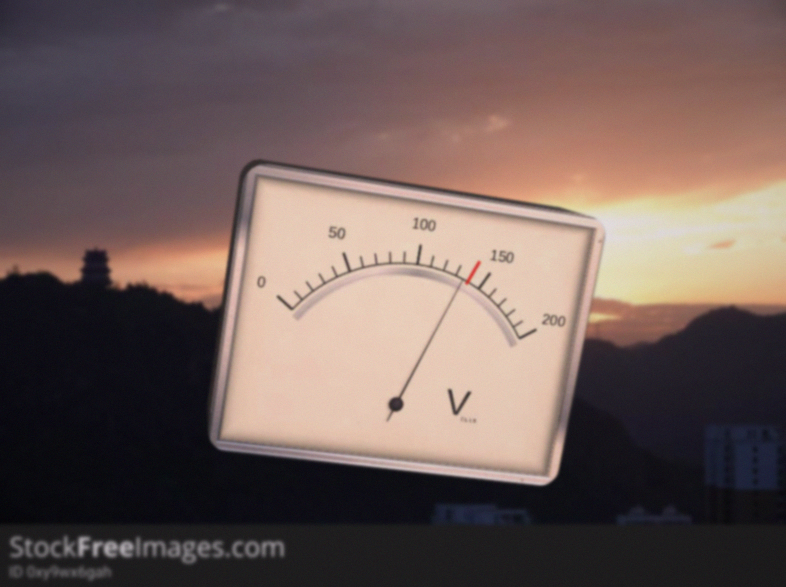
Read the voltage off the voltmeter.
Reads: 135 V
